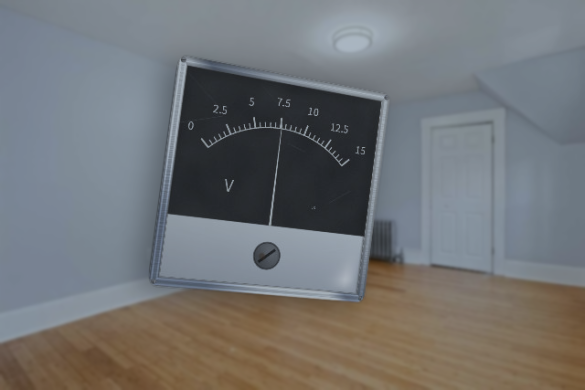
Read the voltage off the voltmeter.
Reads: 7.5 V
